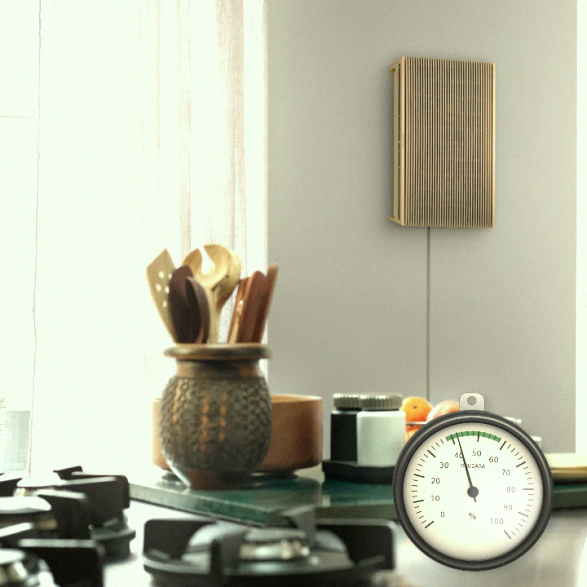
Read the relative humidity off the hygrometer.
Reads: 42 %
